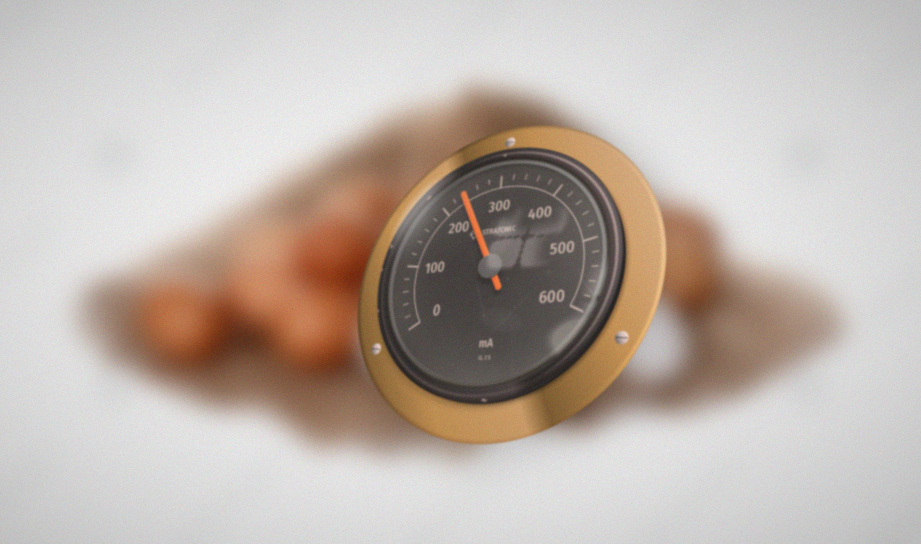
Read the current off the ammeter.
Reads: 240 mA
